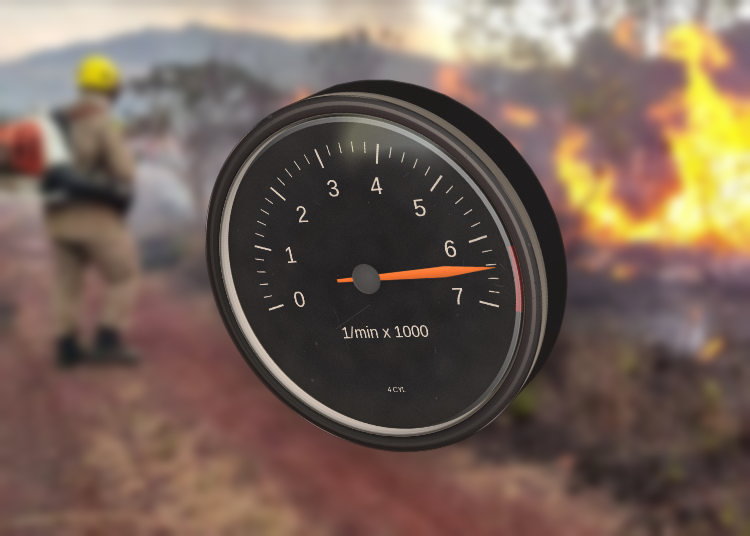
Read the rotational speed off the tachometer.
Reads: 6400 rpm
